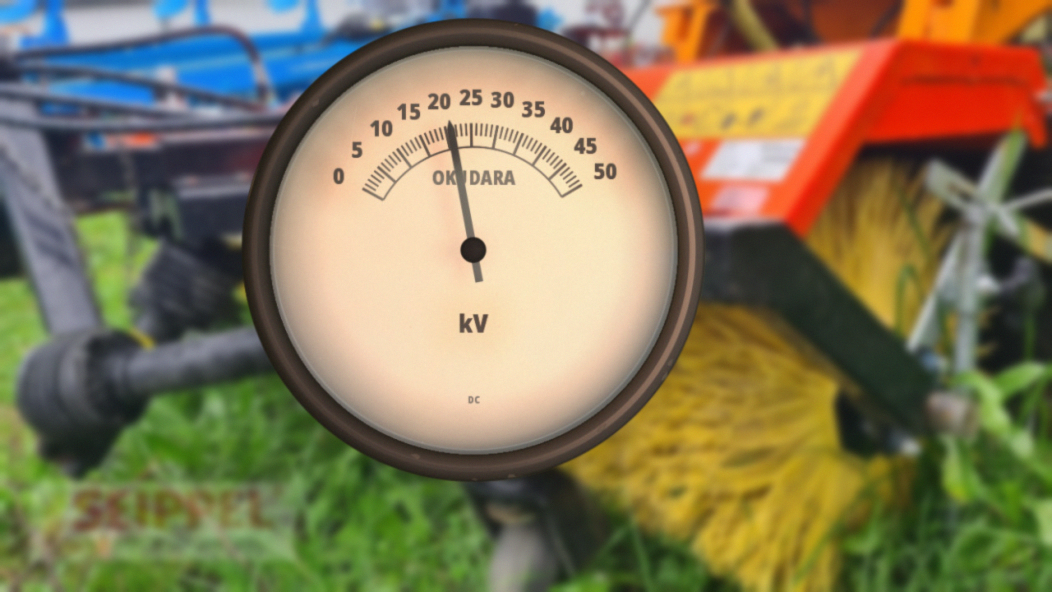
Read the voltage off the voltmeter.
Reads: 21 kV
